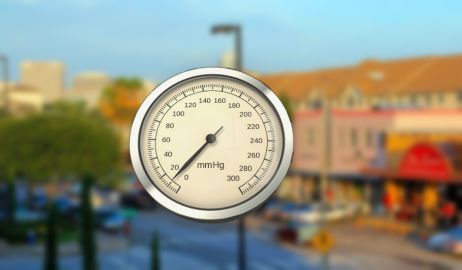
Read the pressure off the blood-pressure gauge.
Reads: 10 mmHg
